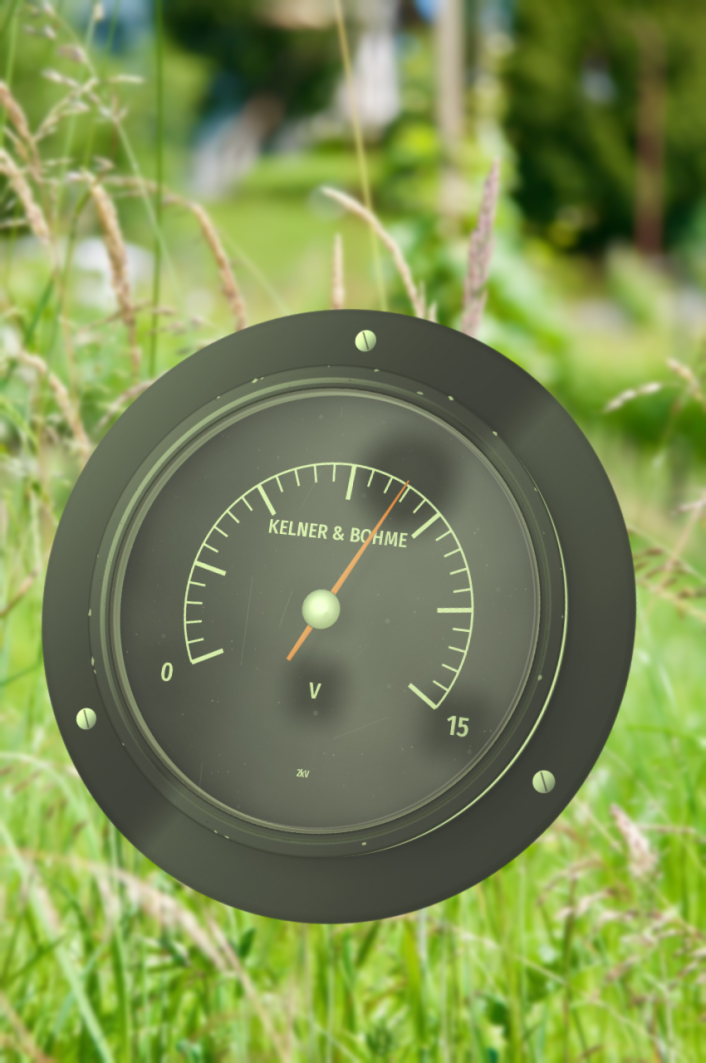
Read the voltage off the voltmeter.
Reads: 9 V
